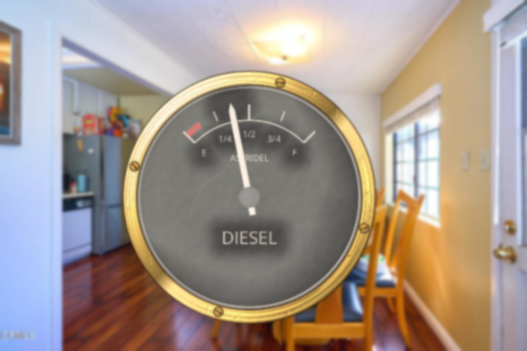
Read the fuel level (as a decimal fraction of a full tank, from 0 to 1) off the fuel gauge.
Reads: 0.375
